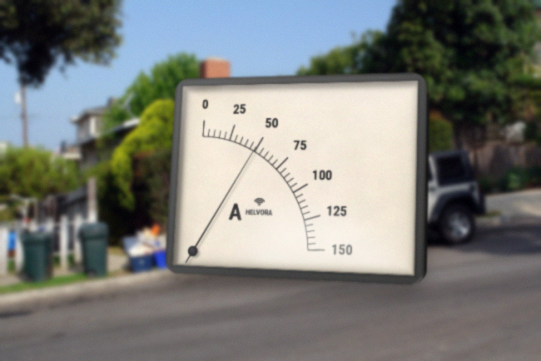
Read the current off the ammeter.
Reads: 50 A
